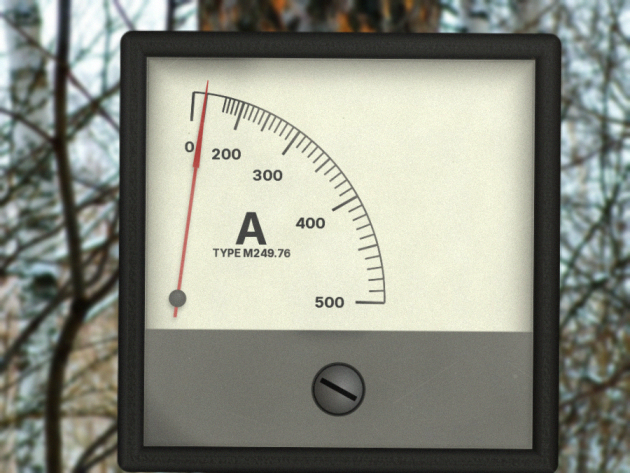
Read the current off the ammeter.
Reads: 100 A
